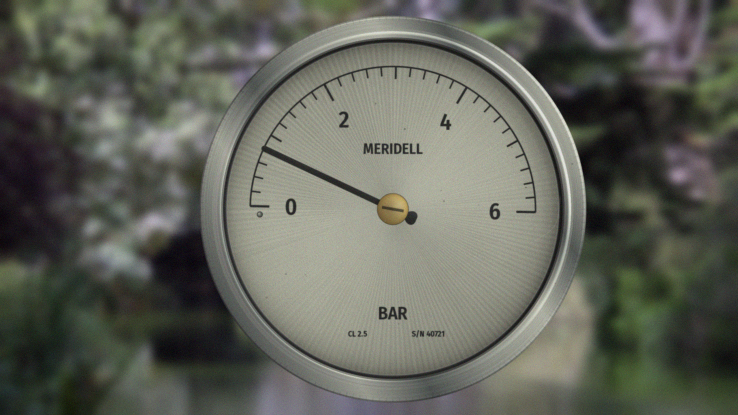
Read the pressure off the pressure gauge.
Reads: 0.8 bar
